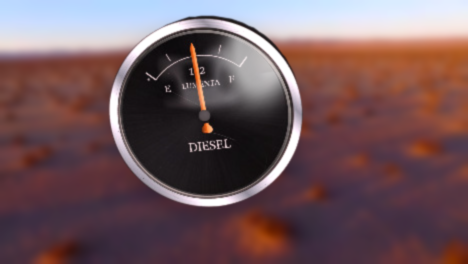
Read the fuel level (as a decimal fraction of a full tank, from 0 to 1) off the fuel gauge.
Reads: 0.5
